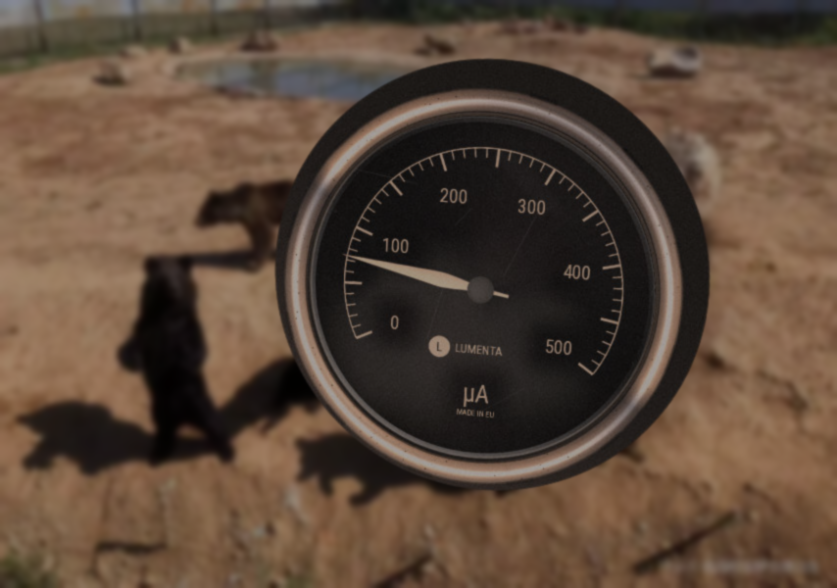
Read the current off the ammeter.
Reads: 75 µA
